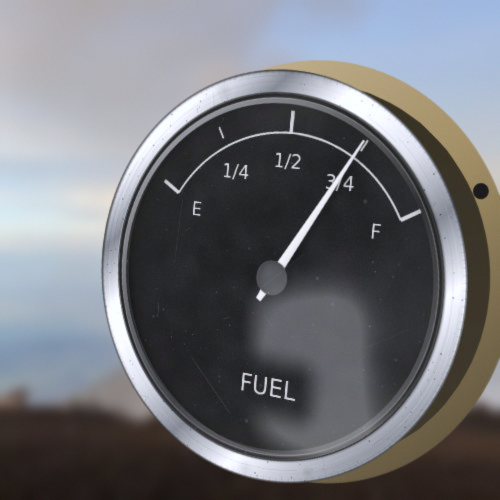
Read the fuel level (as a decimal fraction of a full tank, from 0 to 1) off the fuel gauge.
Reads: 0.75
